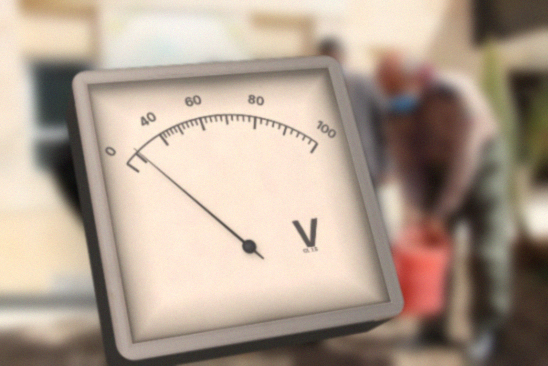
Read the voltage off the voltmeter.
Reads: 20 V
